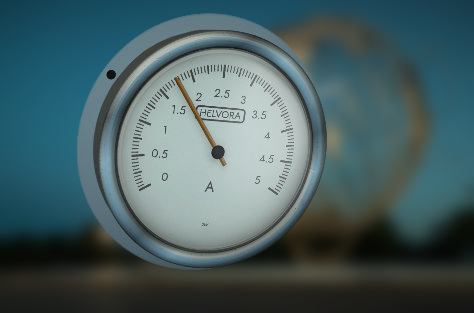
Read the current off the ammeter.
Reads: 1.75 A
